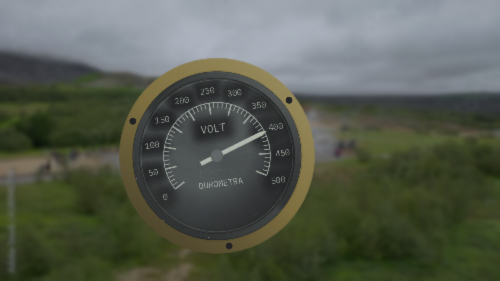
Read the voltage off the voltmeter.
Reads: 400 V
